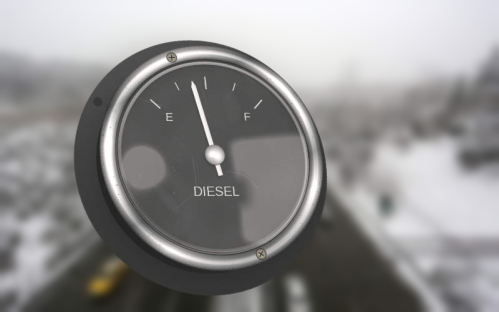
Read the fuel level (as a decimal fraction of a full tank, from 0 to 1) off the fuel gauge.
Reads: 0.375
